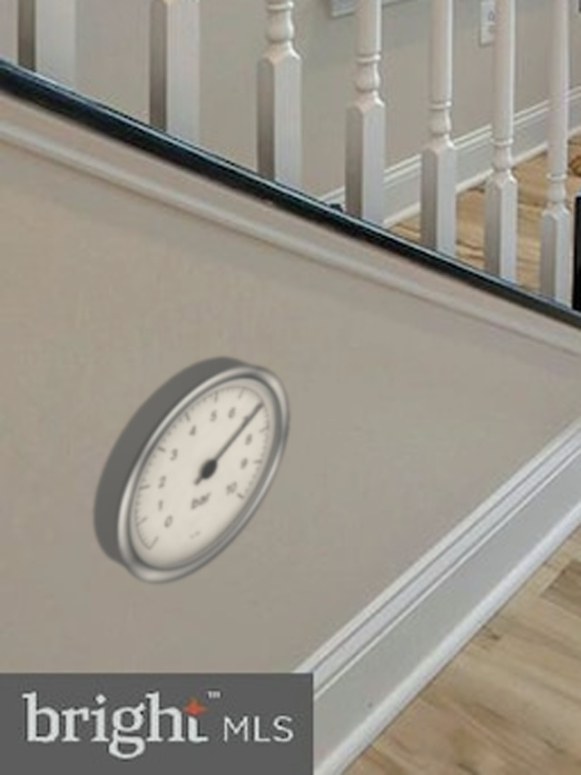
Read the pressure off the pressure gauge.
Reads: 7 bar
